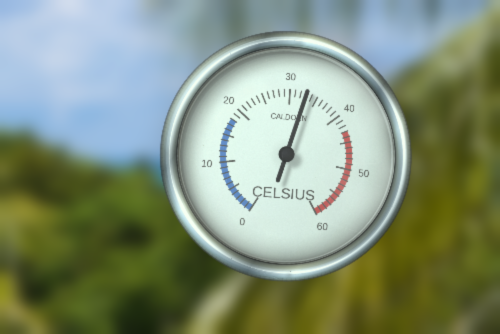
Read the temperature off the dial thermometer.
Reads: 33 °C
